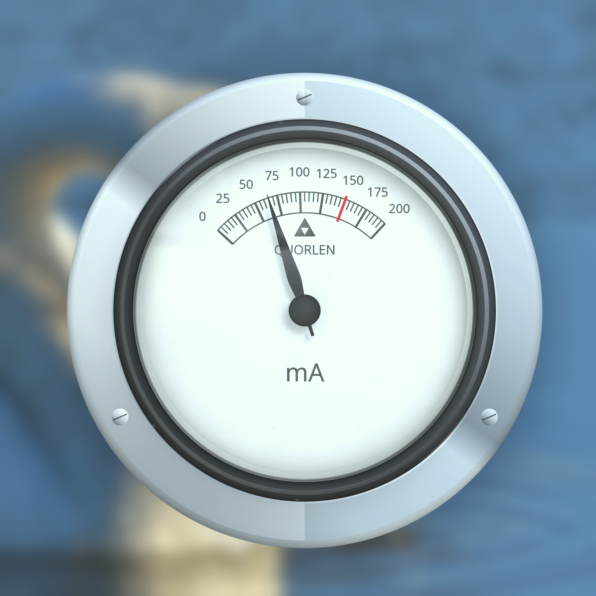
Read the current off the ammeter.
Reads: 65 mA
